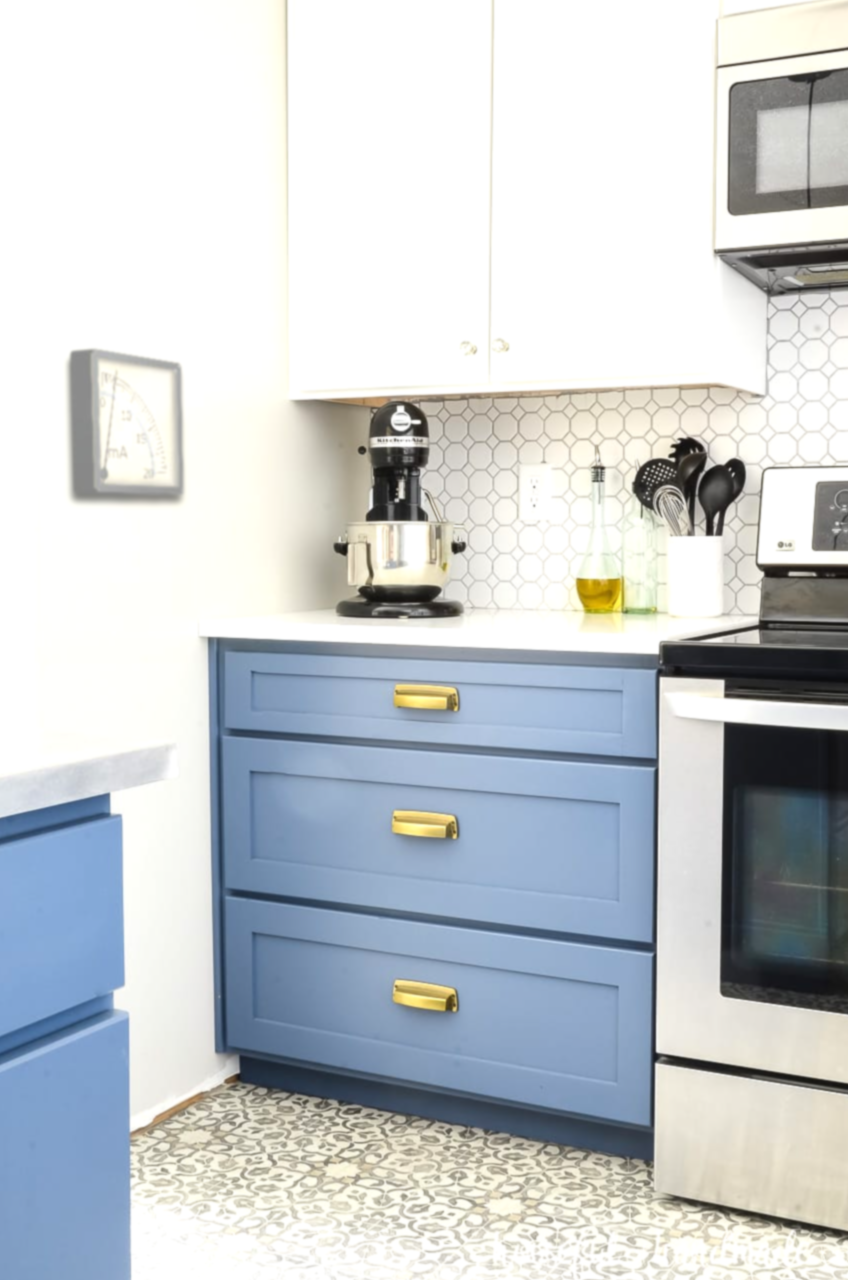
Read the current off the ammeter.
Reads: 5 mA
